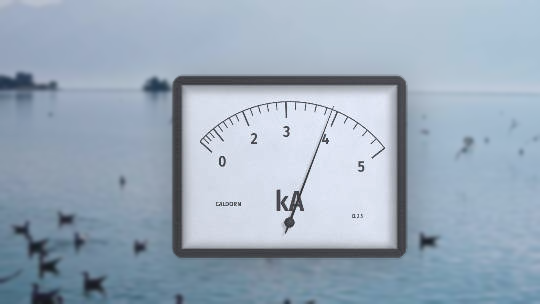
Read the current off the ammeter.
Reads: 3.9 kA
